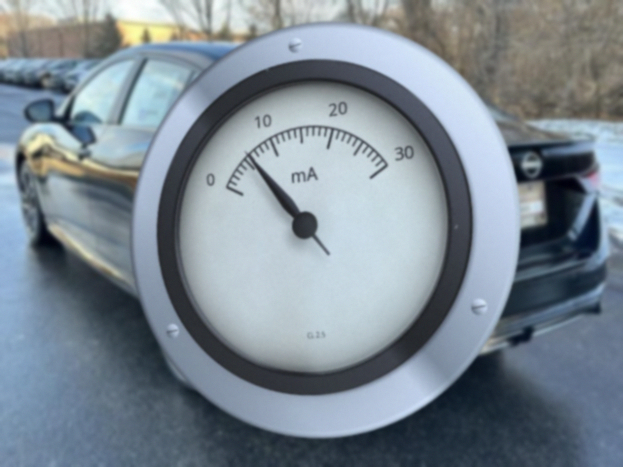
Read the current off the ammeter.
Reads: 6 mA
